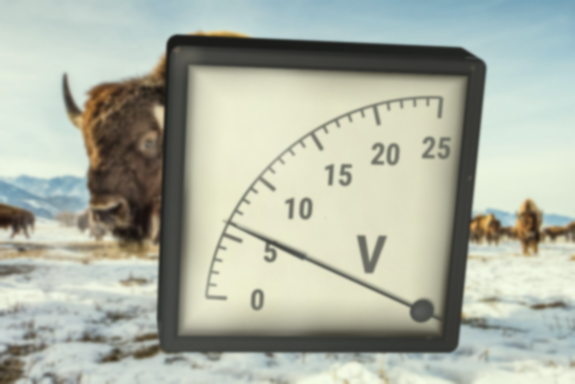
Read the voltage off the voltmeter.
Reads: 6 V
